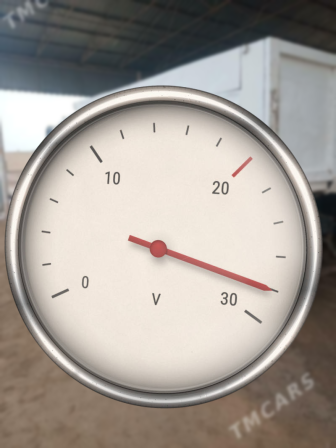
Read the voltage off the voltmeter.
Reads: 28 V
